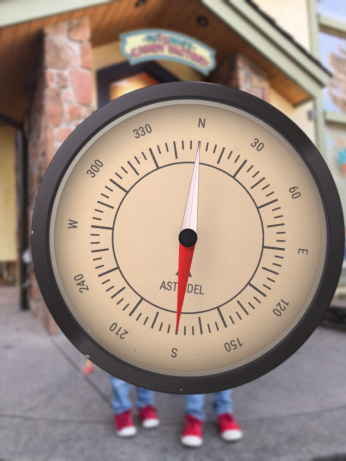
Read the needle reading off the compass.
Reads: 180 °
